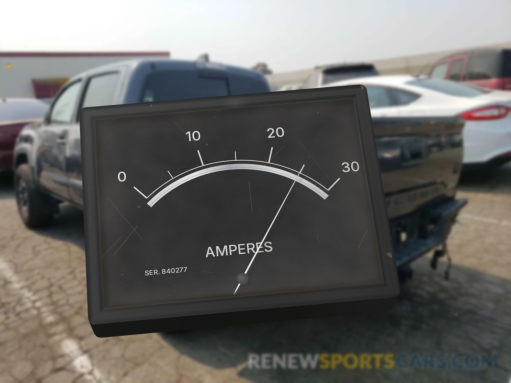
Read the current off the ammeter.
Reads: 25 A
